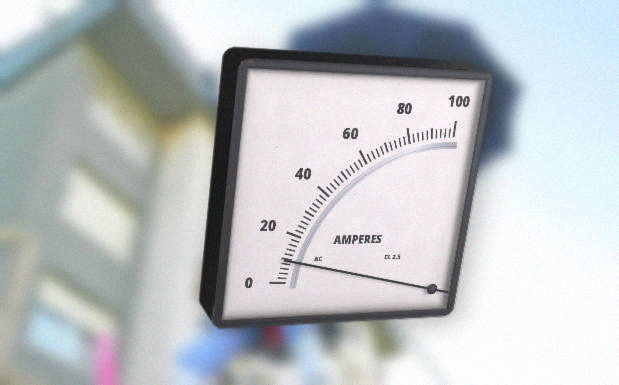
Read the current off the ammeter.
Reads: 10 A
